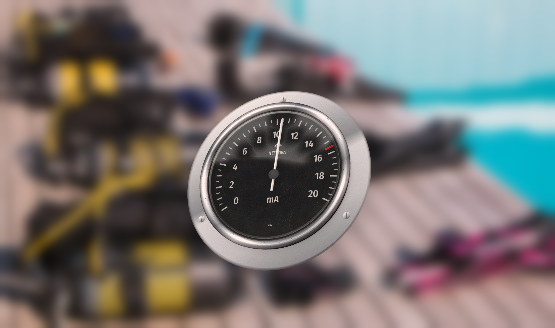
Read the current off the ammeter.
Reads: 10.5 mA
